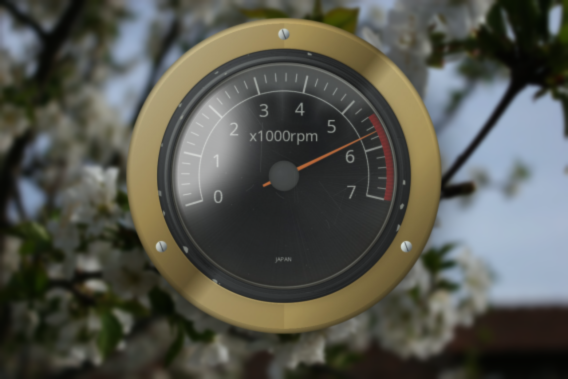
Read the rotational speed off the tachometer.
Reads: 5700 rpm
